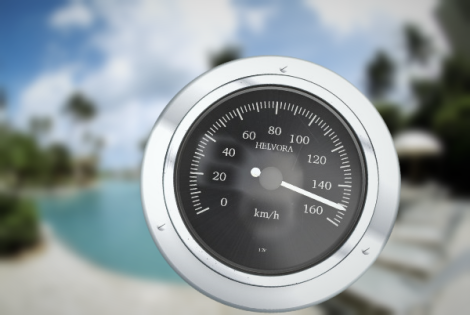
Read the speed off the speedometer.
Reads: 152 km/h
